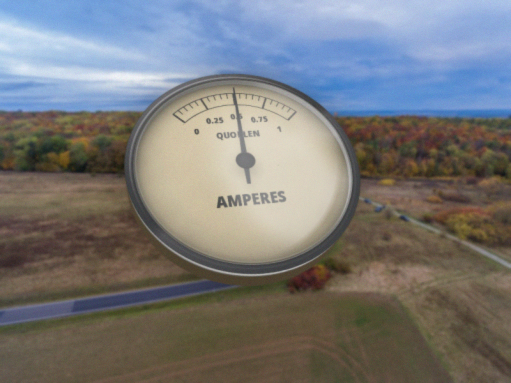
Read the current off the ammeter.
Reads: 0.5 A
